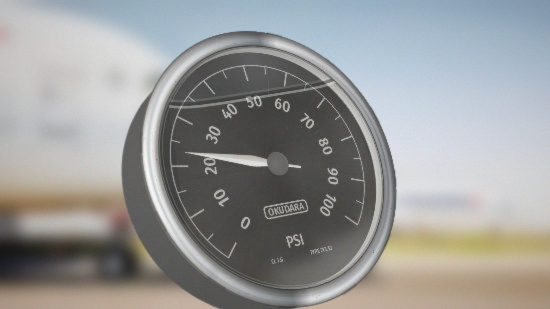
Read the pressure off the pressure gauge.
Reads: 22.5 psi
